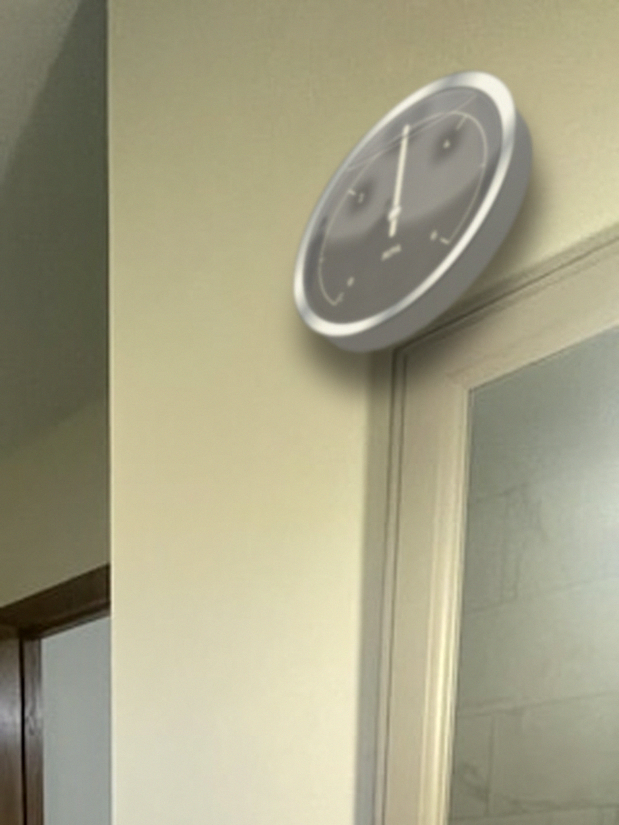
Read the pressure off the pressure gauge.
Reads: 3 MPa
